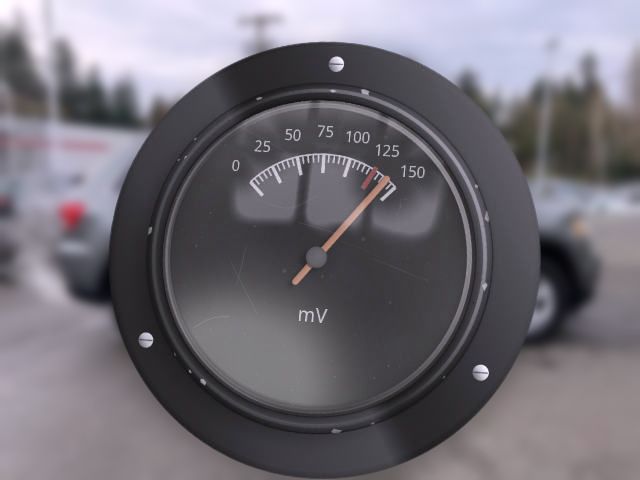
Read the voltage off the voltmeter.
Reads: 140 mV
